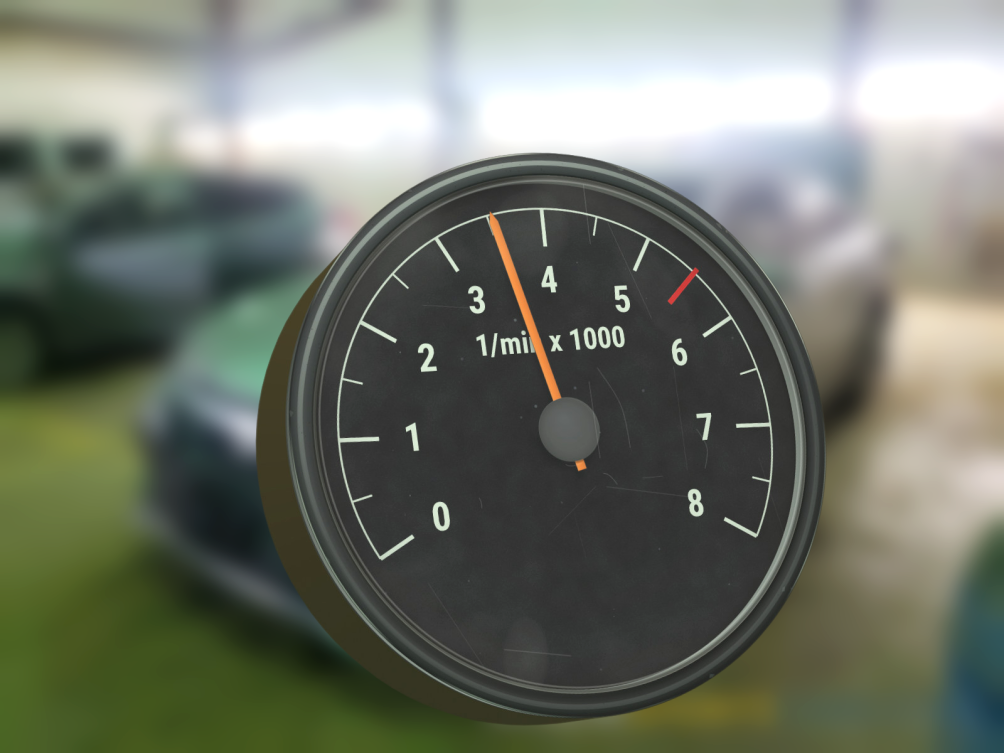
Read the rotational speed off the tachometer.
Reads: 3500 rpm
